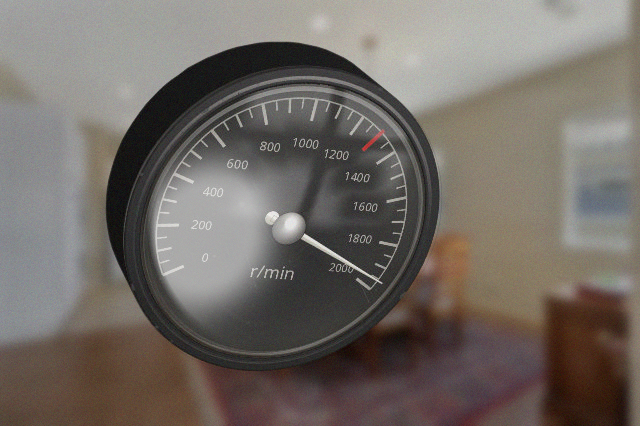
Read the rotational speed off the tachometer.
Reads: 1950 rpm
